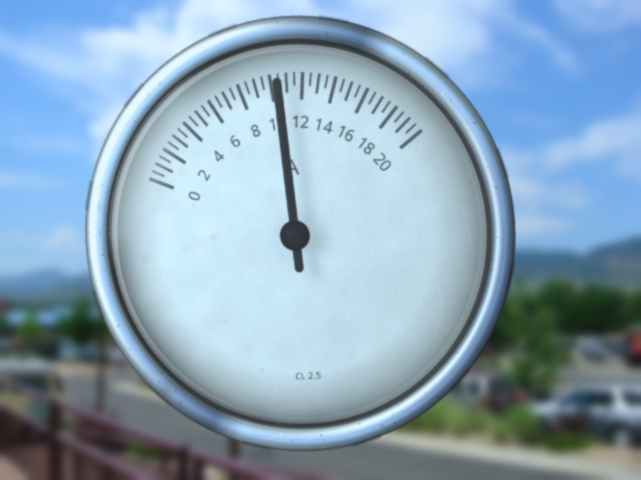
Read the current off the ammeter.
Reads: 10.5 A
